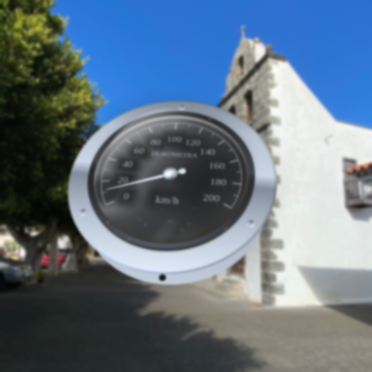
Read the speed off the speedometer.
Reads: 10 km/h
